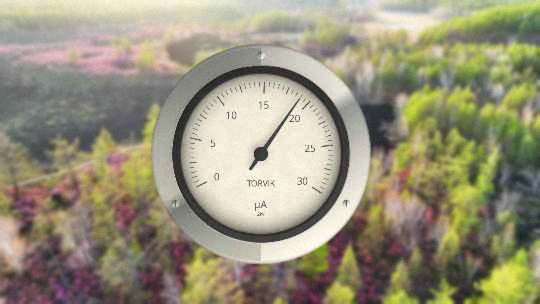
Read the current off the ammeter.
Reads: 19 µA
